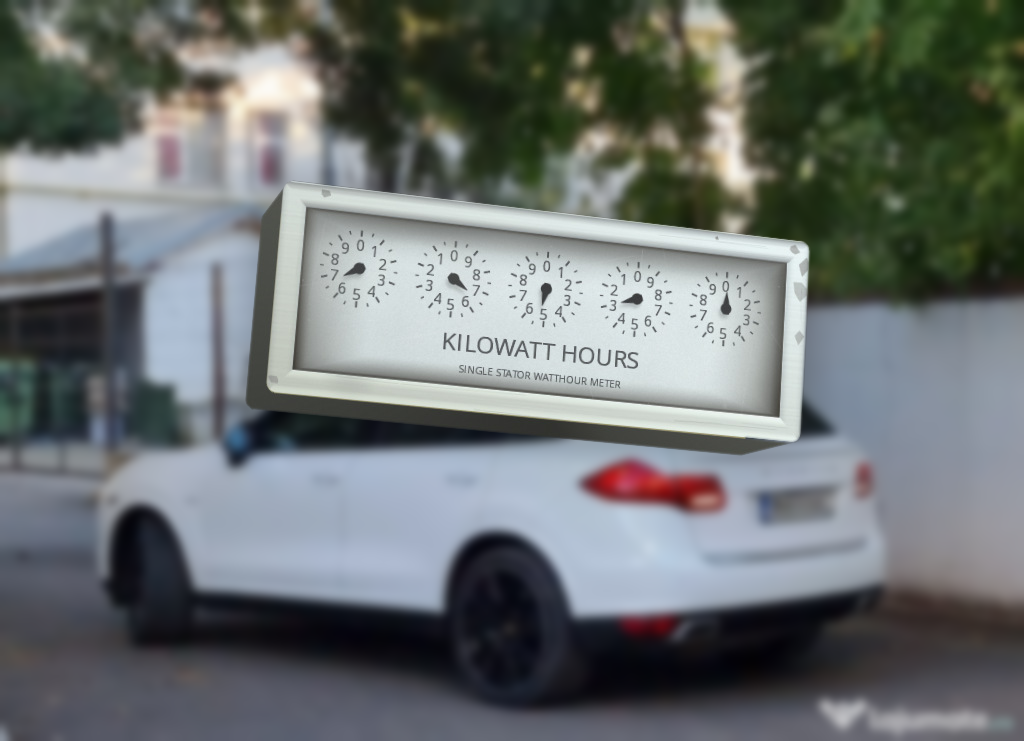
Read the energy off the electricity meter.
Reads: 66530 kWh
